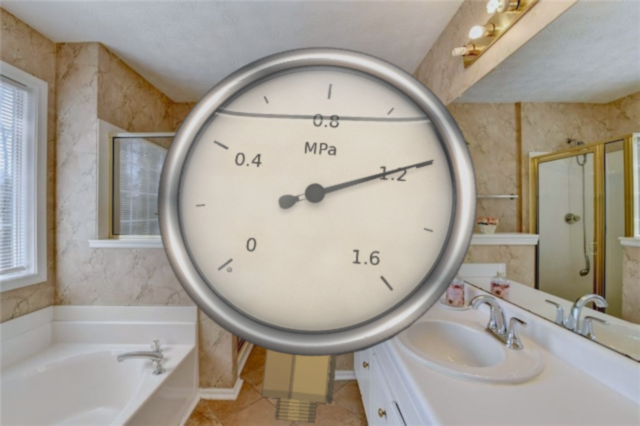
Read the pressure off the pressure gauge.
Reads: 1.2 MPa
